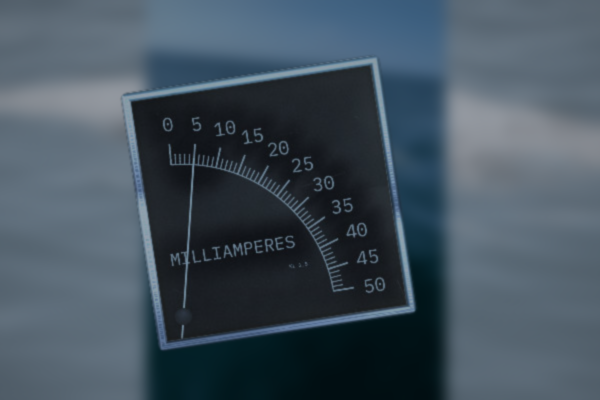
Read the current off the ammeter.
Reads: 5 mA
